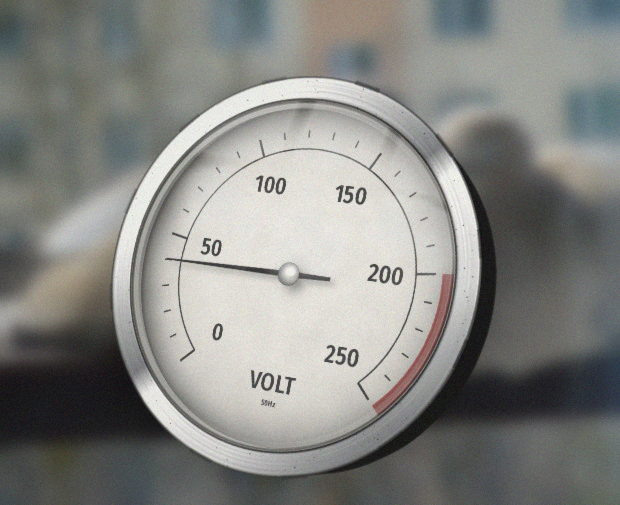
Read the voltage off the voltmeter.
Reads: 40 V
